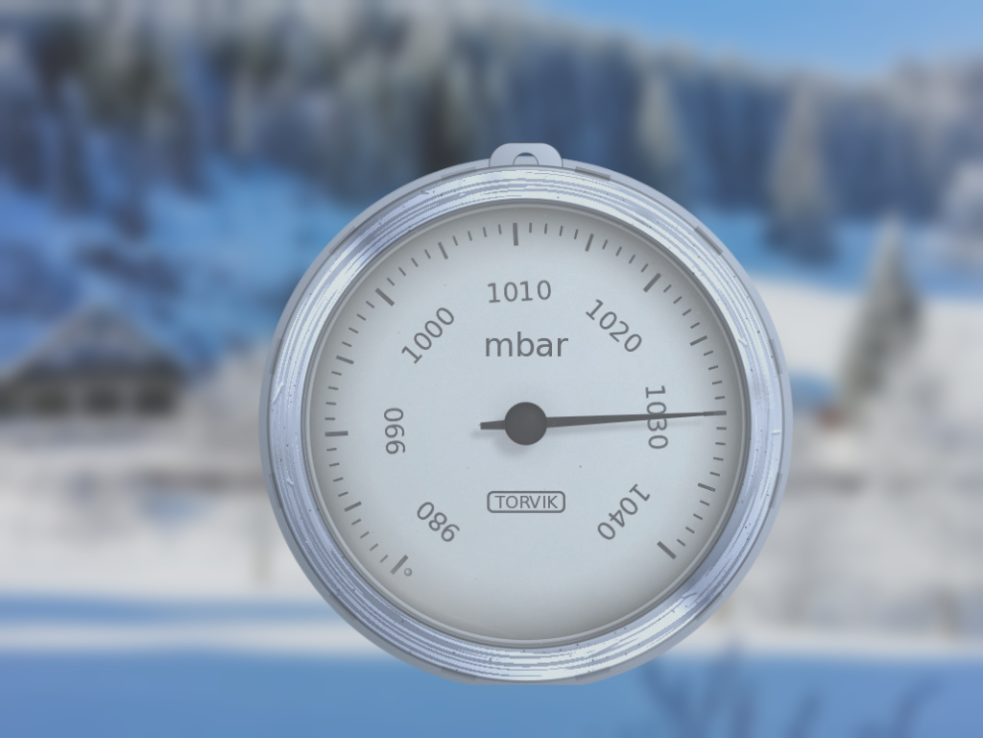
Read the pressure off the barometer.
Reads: 1030 mbar
